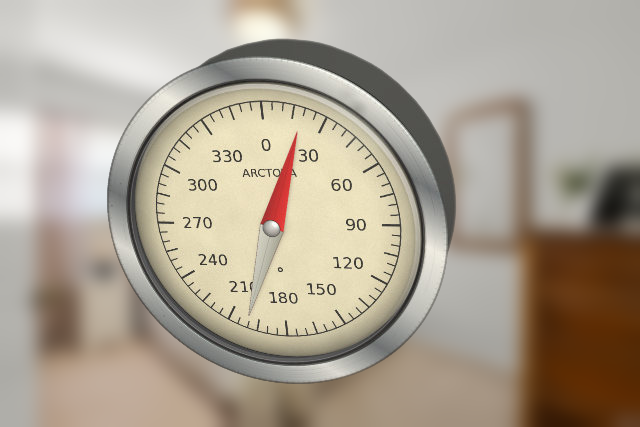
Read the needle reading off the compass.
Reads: 20 °
